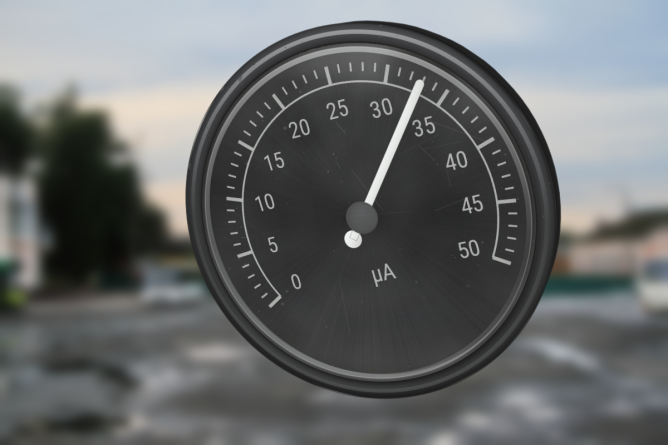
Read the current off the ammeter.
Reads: 33 µA
